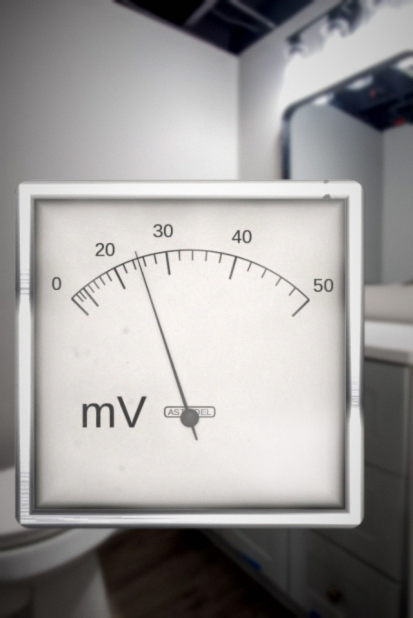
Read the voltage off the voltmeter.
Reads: 25 mV
